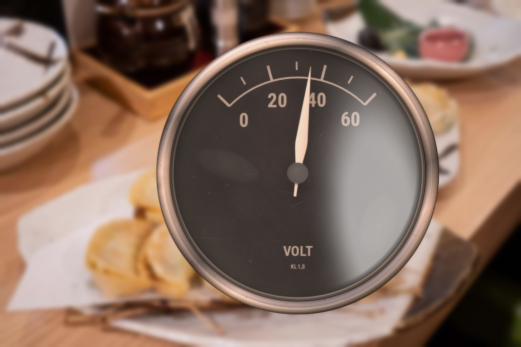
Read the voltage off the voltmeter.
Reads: 35 V
